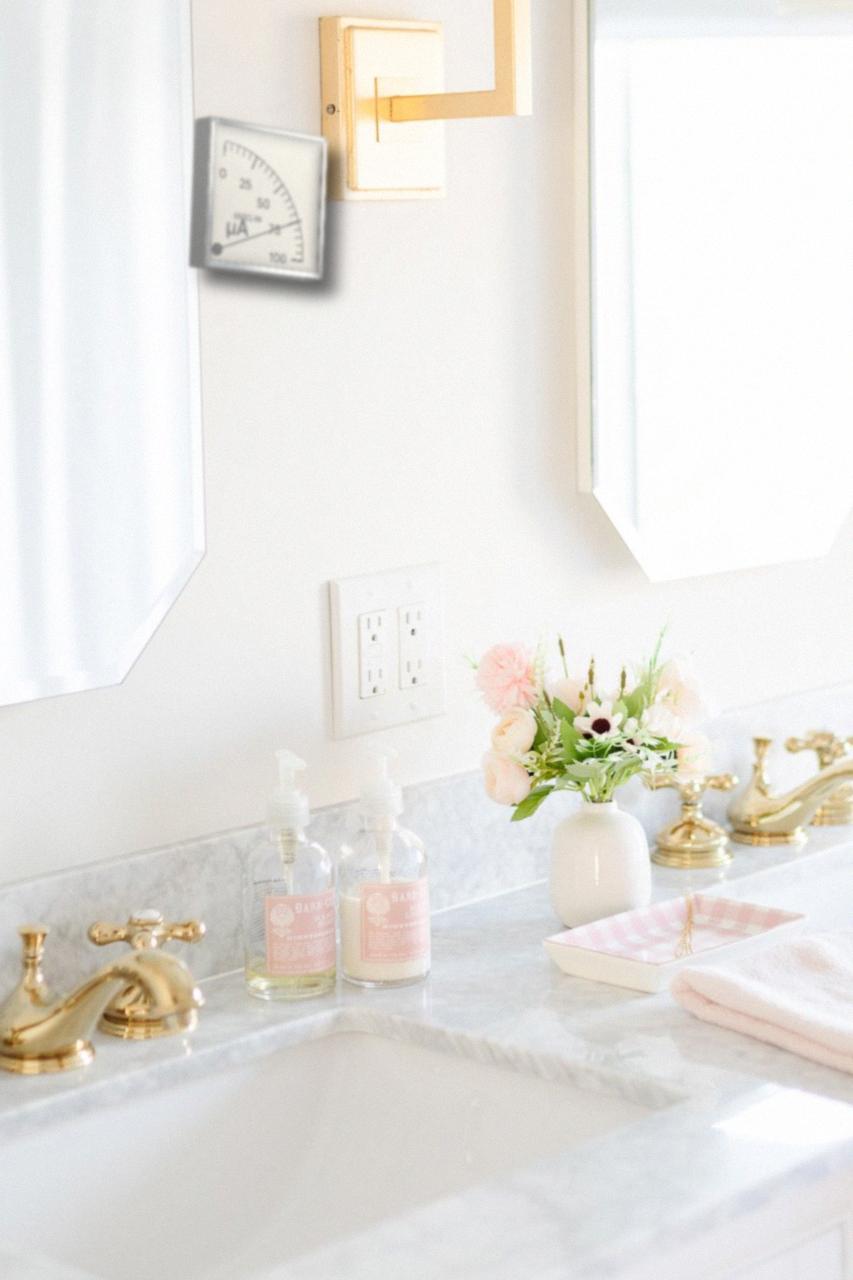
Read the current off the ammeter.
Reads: 75 µA
